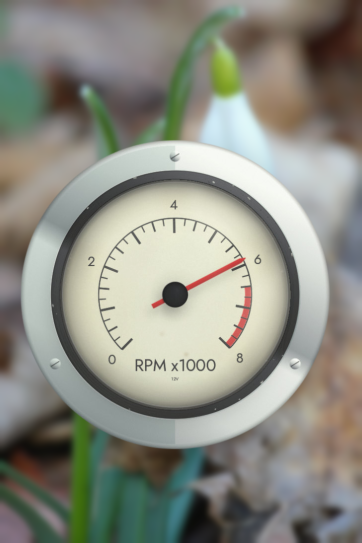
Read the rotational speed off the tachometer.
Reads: 5875 rpm
